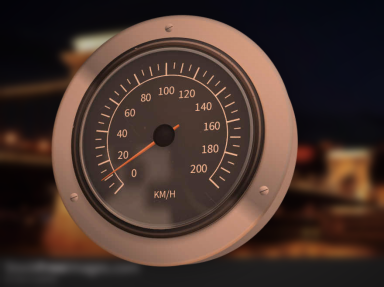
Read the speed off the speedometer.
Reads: 10 km/h
